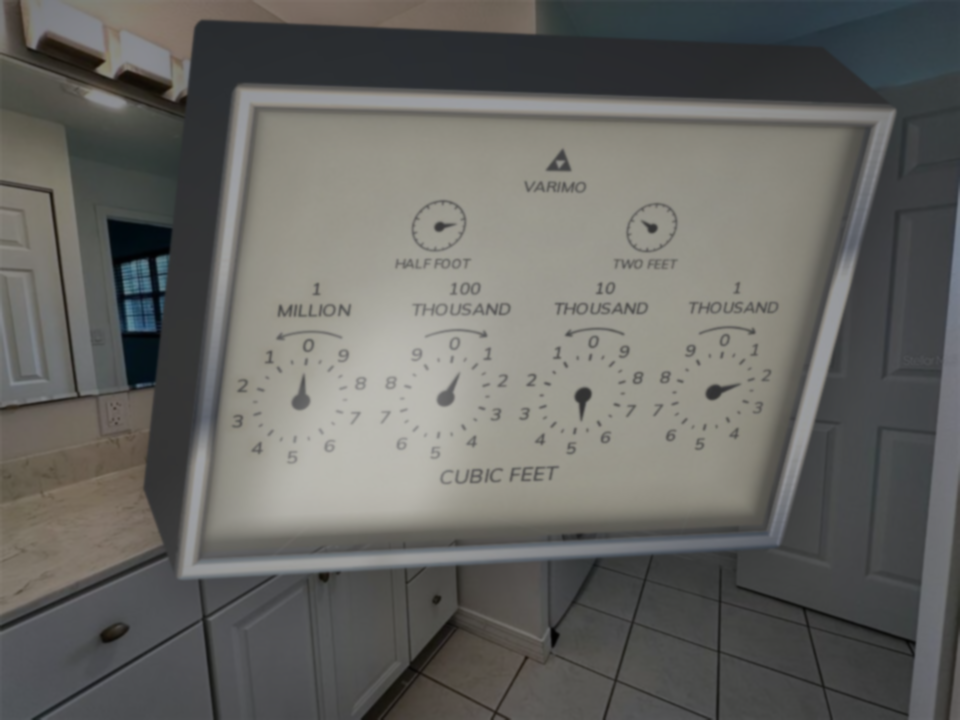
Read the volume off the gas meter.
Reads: 5200 ft³
